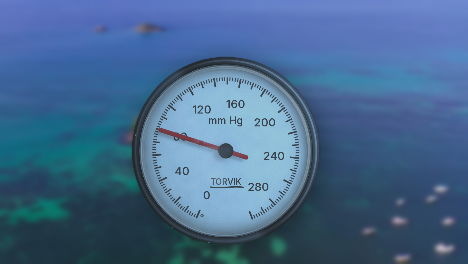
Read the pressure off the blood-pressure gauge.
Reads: 80 mmHg
